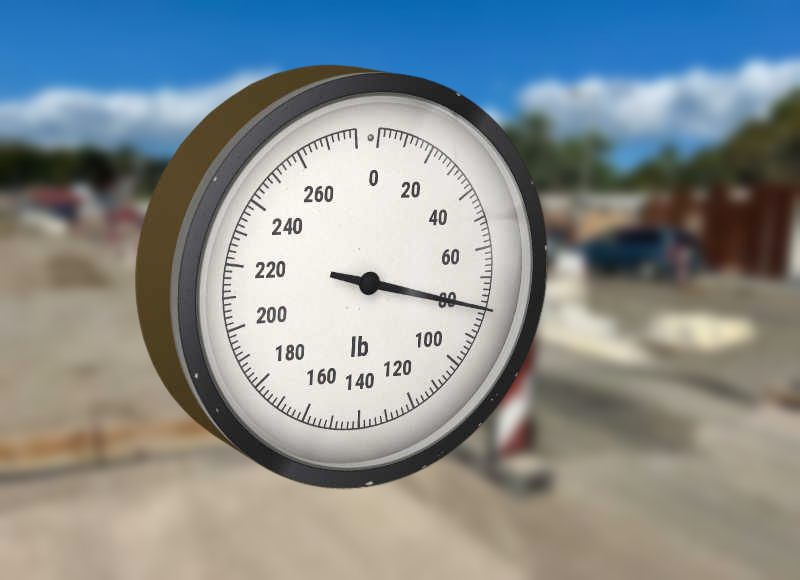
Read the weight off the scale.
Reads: 80 lb
